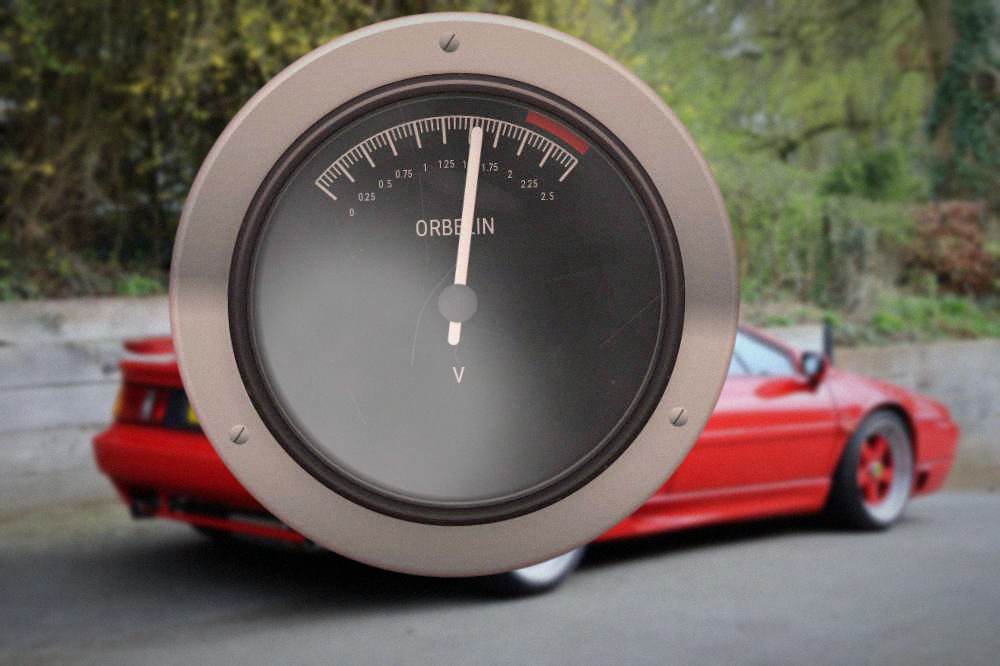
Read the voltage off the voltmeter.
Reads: 1.55 V
